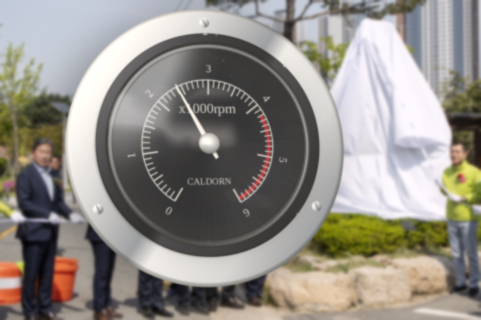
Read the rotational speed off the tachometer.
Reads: 2400 rpm
